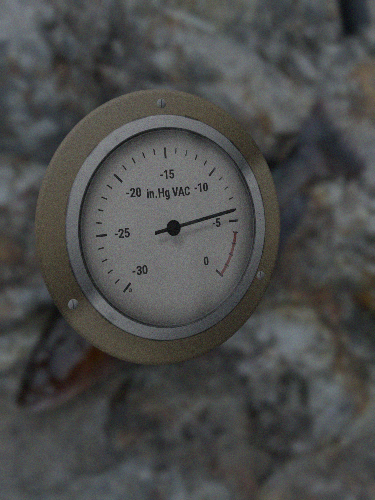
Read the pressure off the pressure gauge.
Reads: -6 inHg
